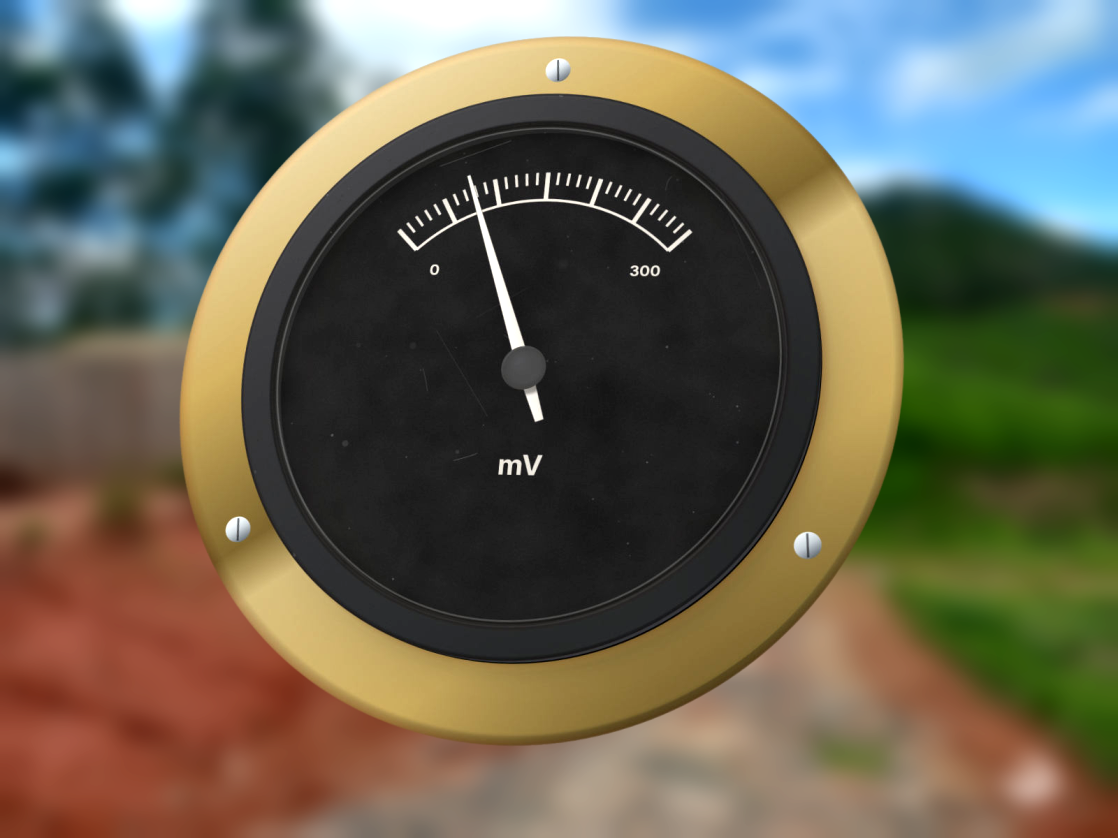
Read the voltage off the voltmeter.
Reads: 80 mV
